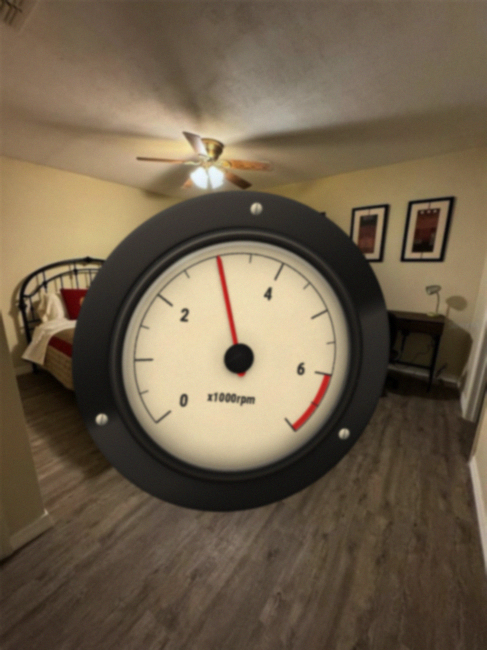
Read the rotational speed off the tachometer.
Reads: 3000 rpm
